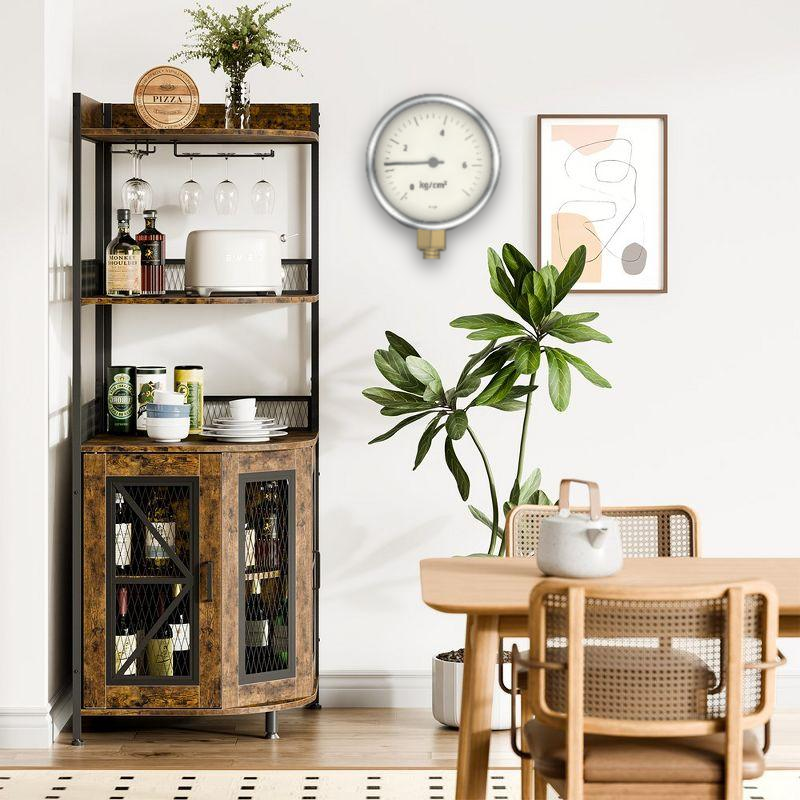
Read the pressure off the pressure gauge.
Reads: 1.2 kg/cm²
